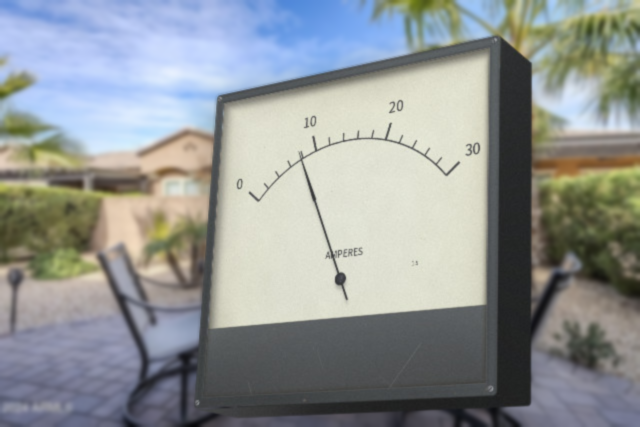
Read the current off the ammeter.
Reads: 8 A
